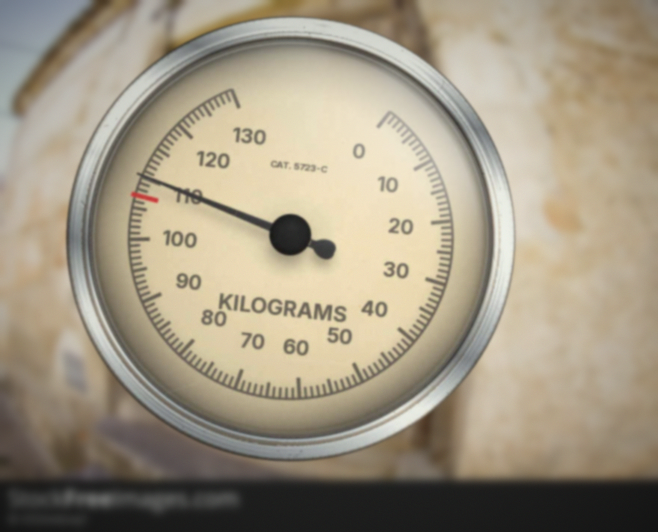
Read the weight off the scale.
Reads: 110 kg
